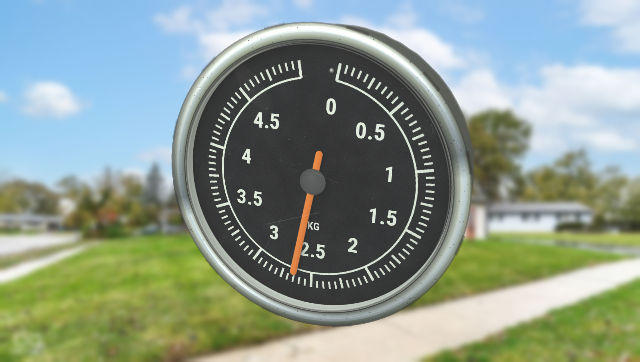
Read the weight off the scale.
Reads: 2.65 kg
